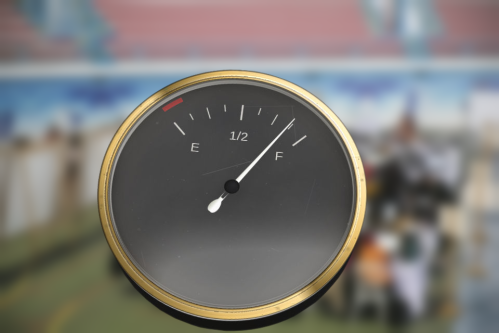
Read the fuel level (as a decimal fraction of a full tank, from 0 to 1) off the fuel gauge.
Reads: 0.875
